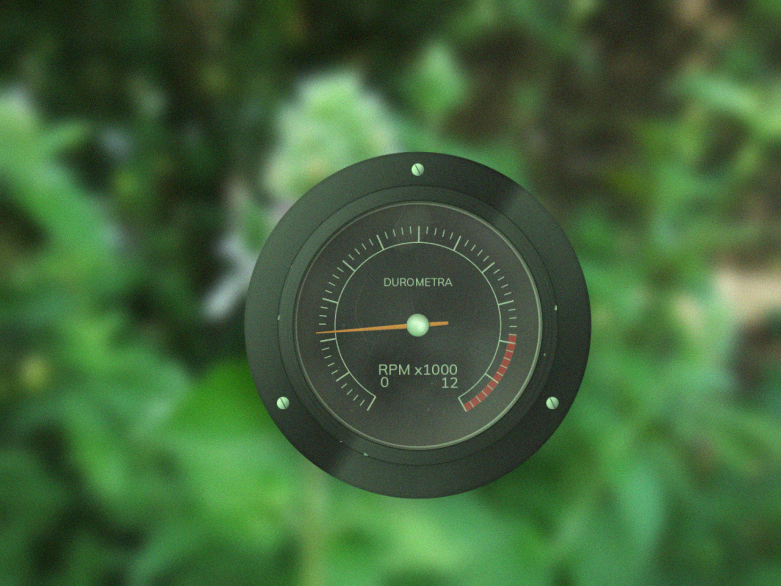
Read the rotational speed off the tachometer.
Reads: 2200 rpm
